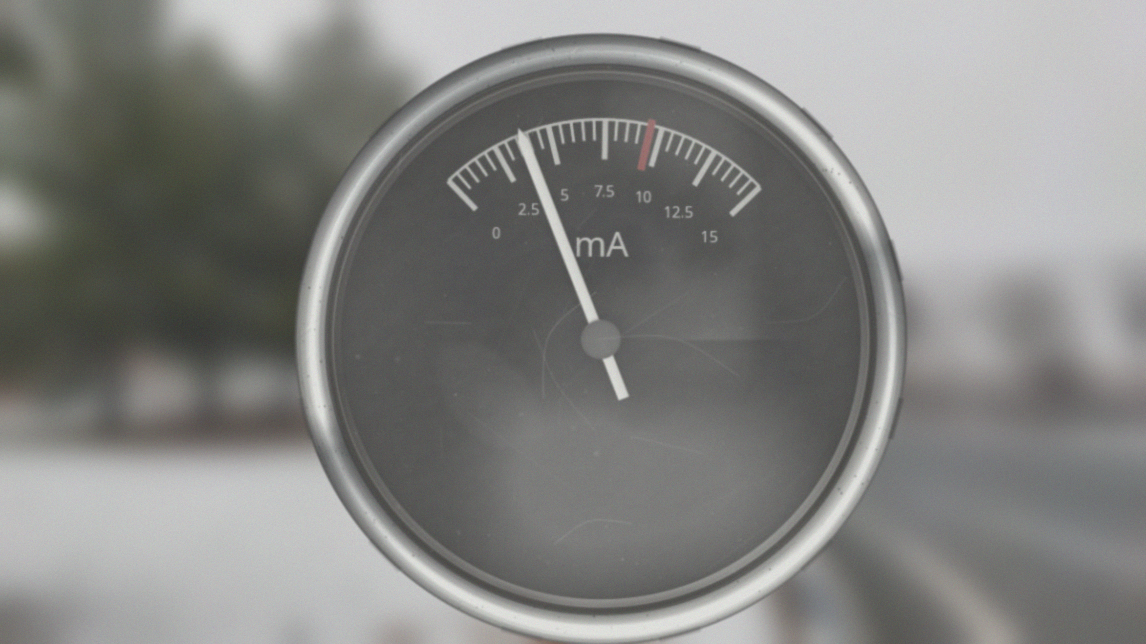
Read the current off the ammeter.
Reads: 3.75 mA
